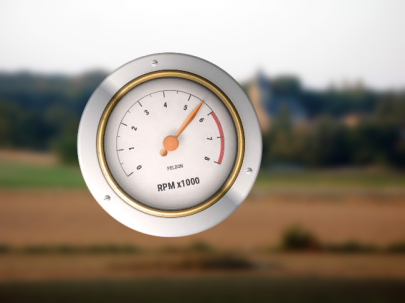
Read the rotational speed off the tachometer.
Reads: 5500 rpm
